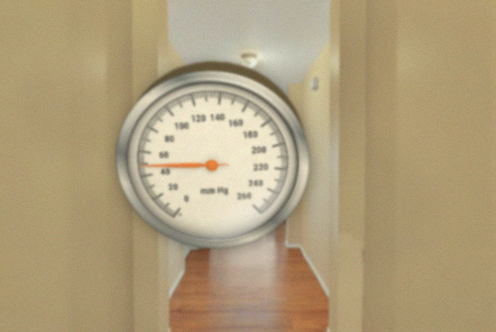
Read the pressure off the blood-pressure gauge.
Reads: 50 mmHg
